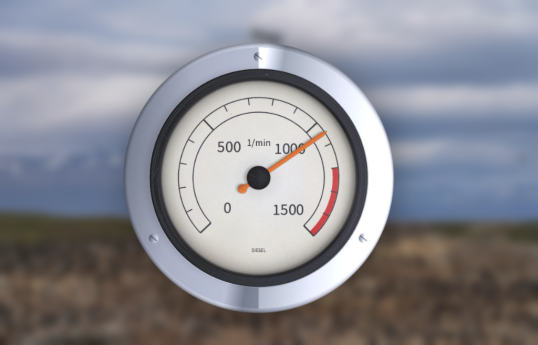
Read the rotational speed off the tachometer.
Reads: 1050 rpm
